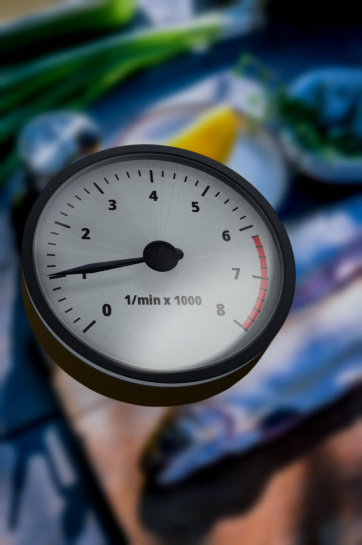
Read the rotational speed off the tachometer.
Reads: 1000 rpm
